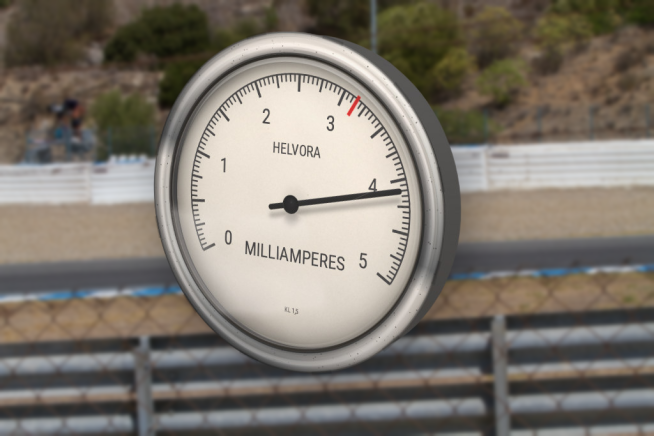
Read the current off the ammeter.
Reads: 4.1 mA
